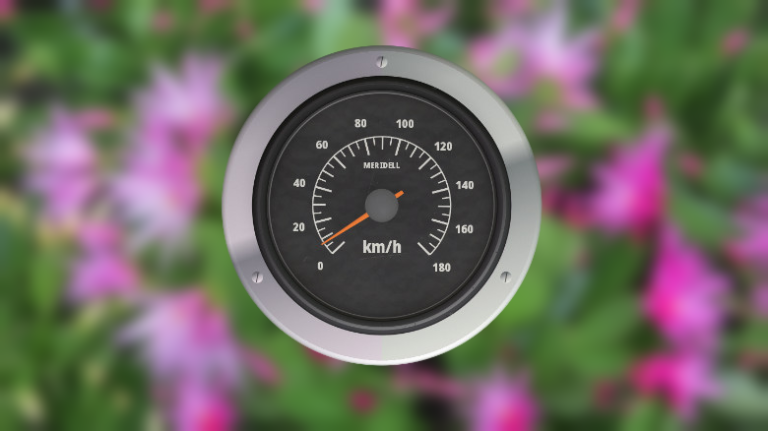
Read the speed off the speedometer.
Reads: 7.5 km/h
